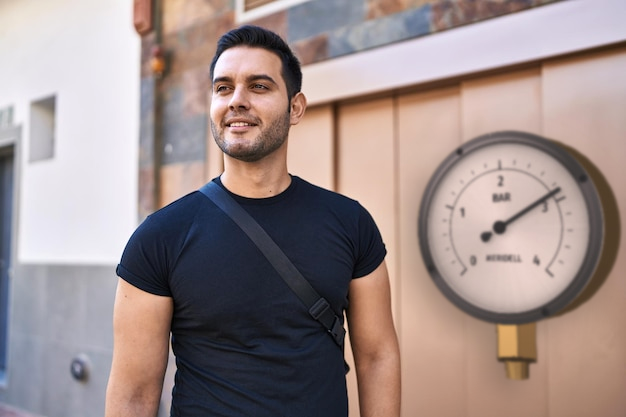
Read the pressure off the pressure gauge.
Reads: 2.9 bar
